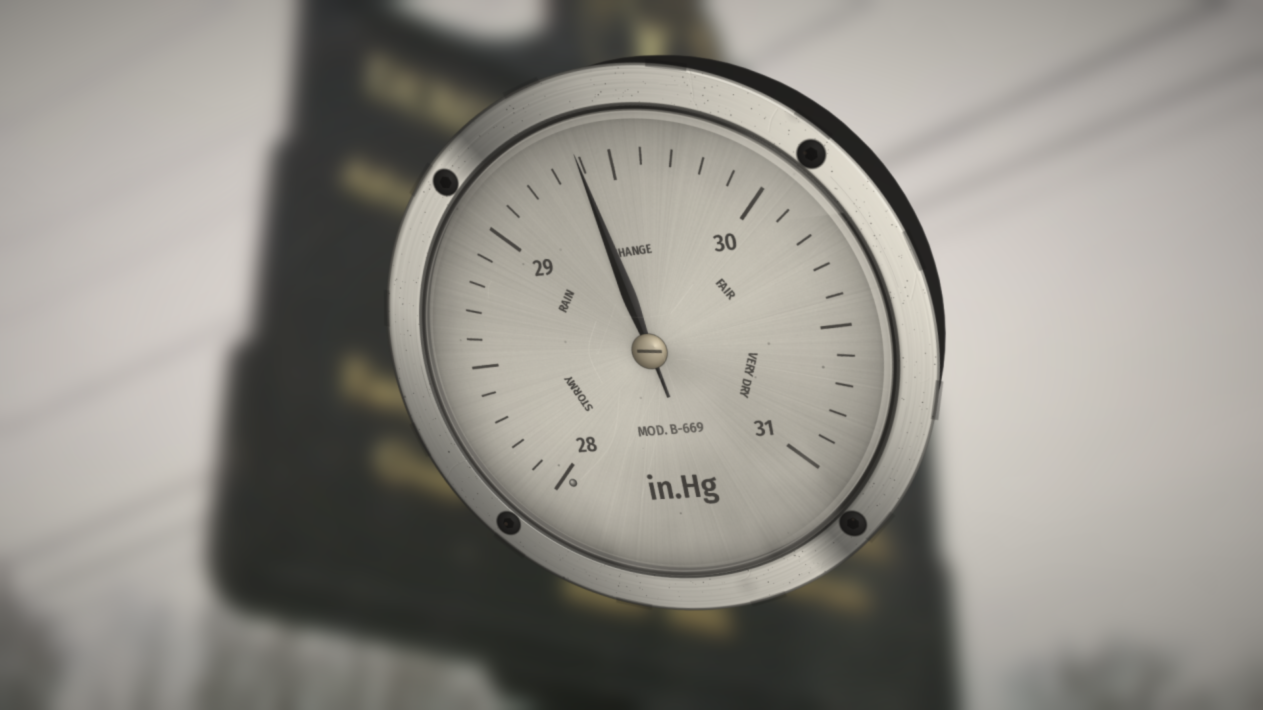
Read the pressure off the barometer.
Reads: 29.4 inHg
